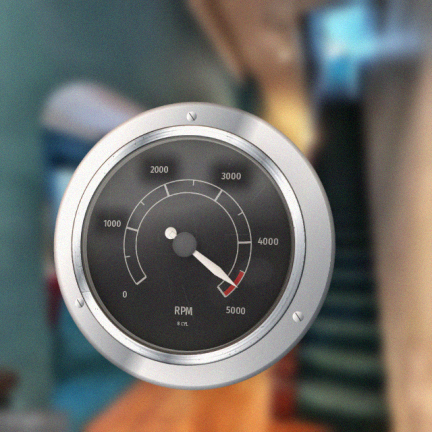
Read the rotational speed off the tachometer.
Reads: 4750 rpm
